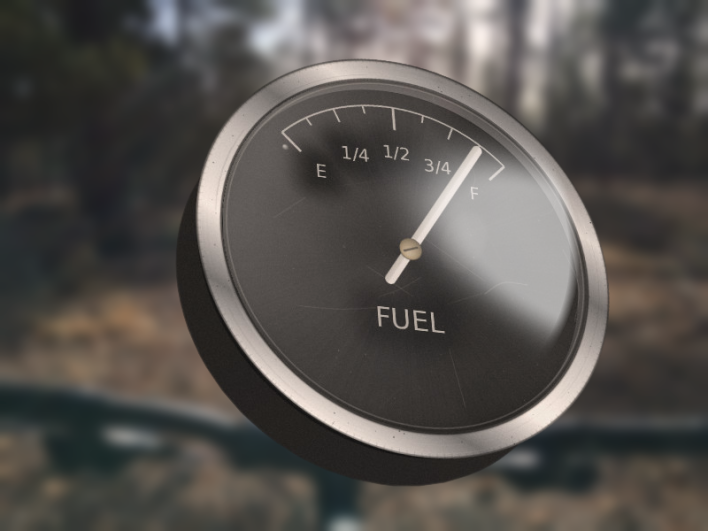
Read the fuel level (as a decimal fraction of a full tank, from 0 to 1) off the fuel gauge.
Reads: 0.875
